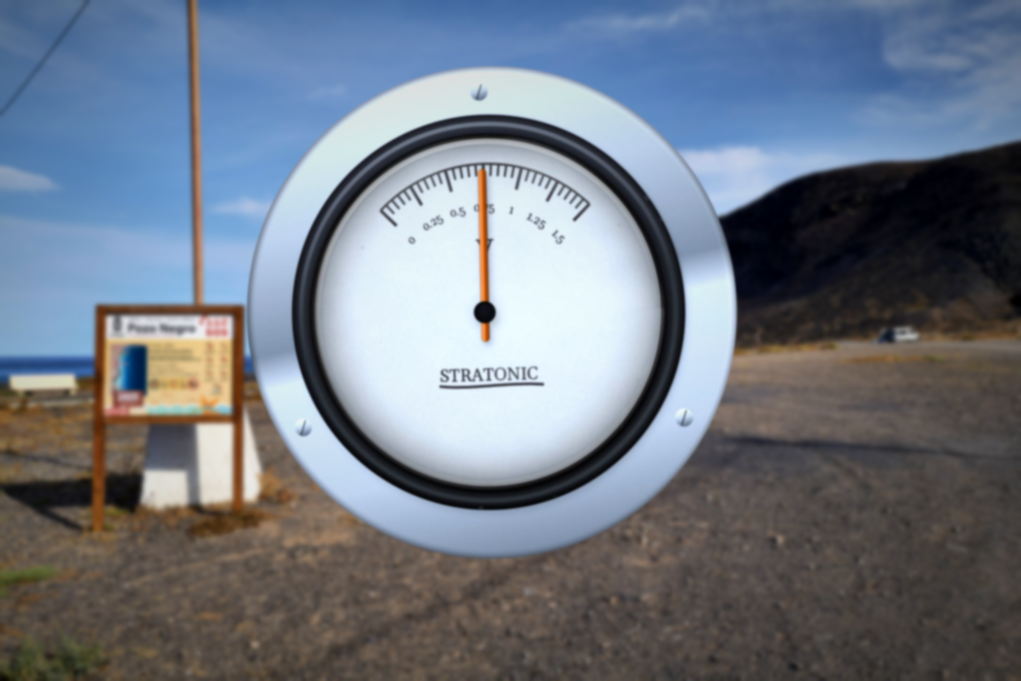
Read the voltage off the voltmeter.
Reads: 0.75 V
